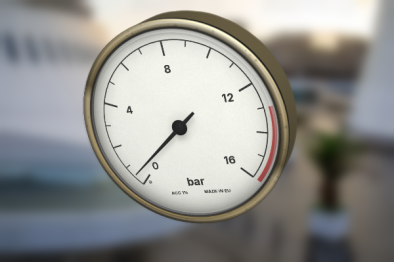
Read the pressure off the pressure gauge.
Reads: 0.5 bar
